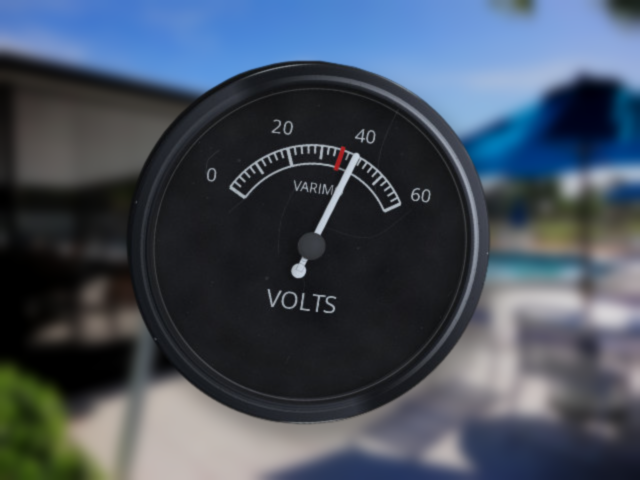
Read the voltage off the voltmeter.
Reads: 40 V
